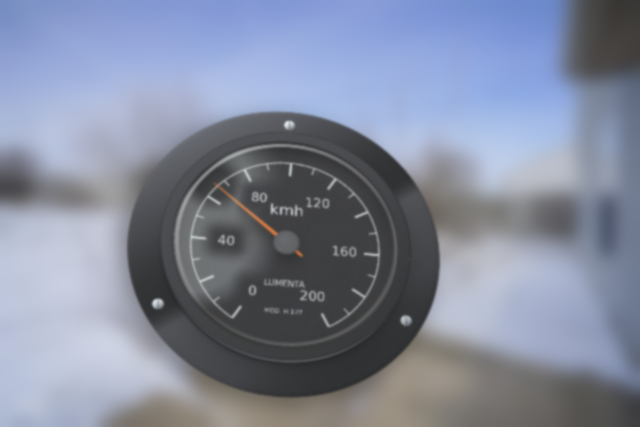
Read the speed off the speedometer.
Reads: 65 km/h
